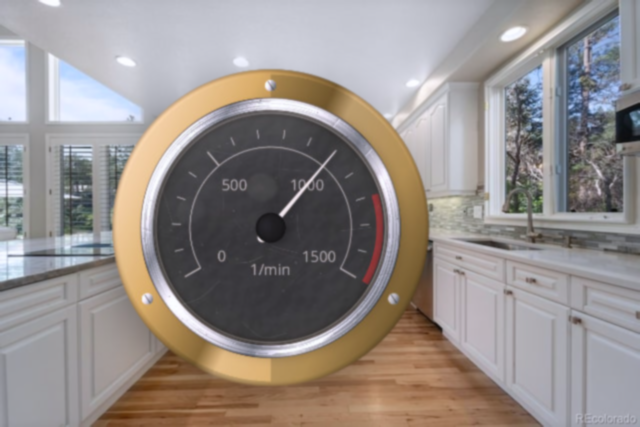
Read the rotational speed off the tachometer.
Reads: 1000 rpm
